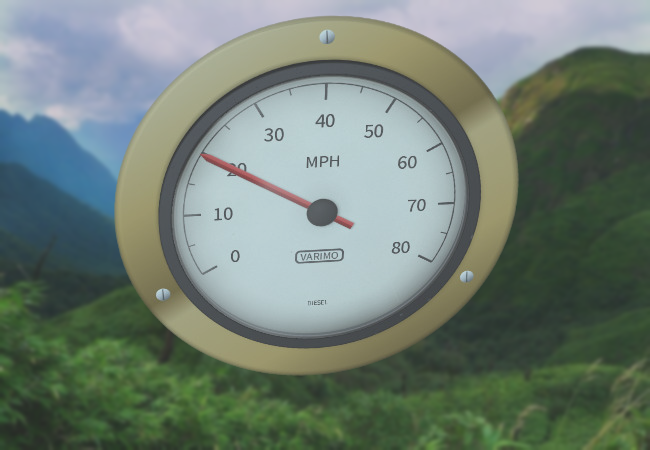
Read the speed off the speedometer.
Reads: 20 mph
